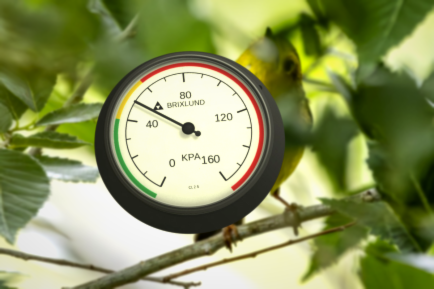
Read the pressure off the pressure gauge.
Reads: 50 kPa
